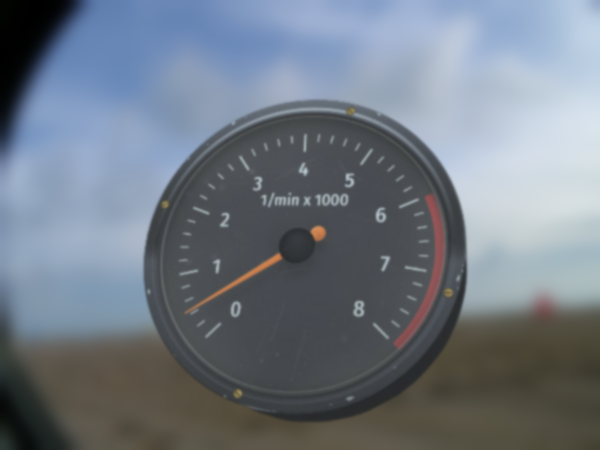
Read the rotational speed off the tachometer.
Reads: 400 rpm
